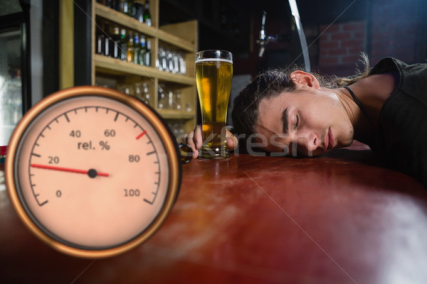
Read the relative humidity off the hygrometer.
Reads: 16 %
